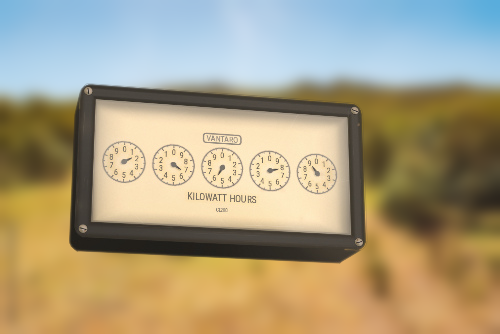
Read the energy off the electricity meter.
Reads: 16579 kWh
